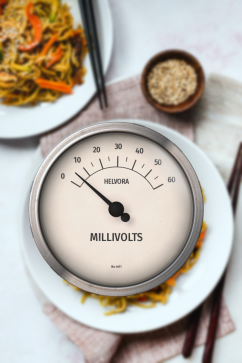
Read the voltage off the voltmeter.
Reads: 5 mV
